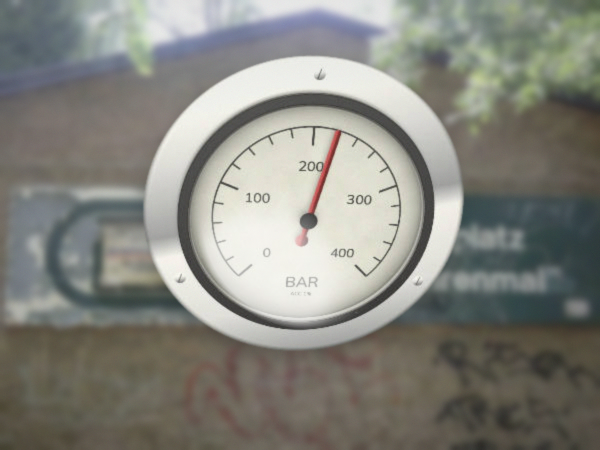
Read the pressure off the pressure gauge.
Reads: 220 bar
